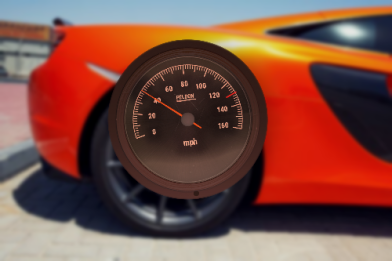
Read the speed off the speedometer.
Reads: 40 mph
